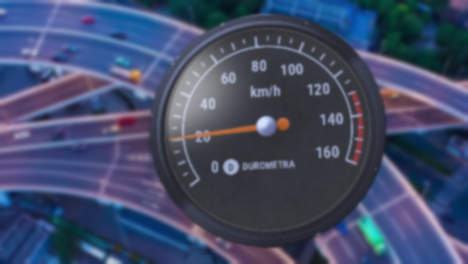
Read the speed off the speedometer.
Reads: 20 km/h
